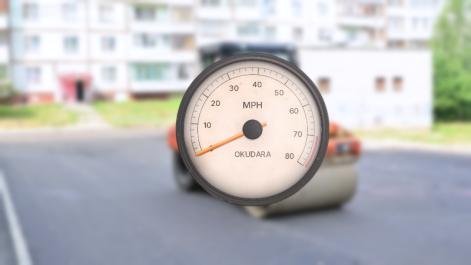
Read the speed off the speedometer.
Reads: 0 mph
